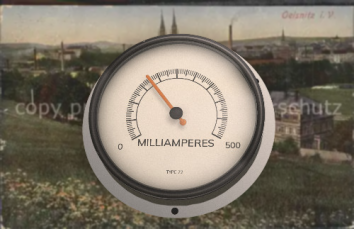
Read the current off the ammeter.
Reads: 175 mA
